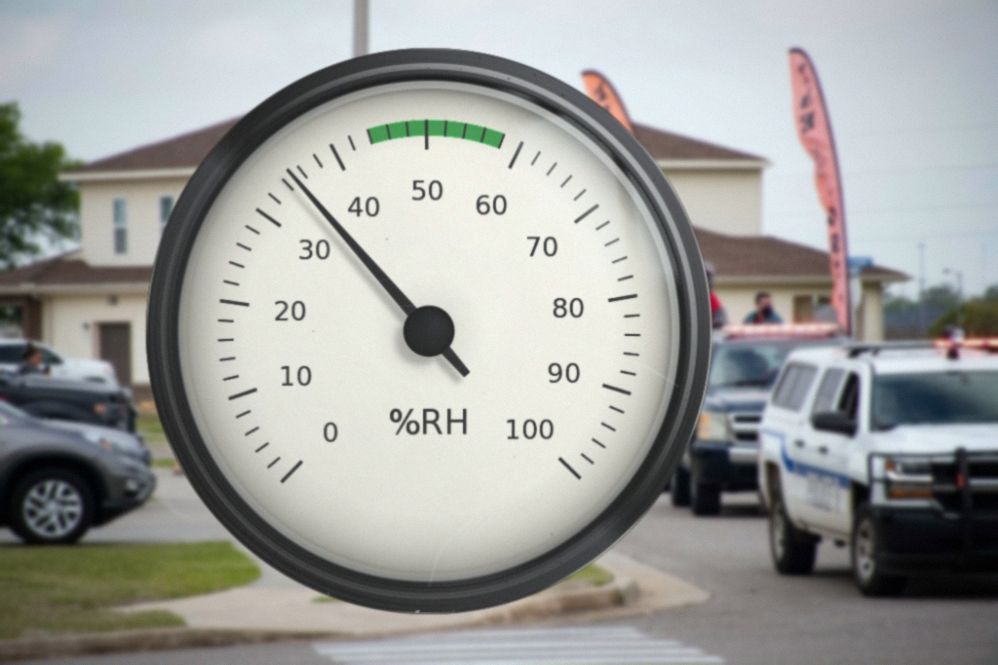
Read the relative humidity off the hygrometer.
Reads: 35 %
